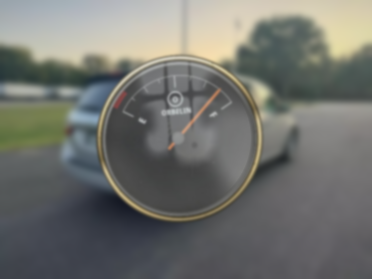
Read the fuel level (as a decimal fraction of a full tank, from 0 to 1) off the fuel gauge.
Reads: 0.875
